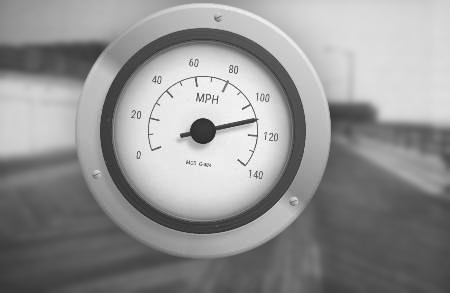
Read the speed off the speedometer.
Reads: 110 mph
